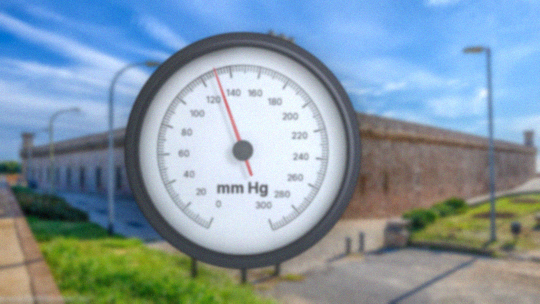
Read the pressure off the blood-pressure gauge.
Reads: 130 mmHg
